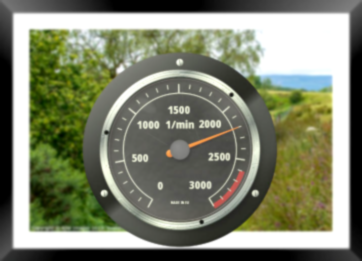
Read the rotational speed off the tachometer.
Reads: 2200 rpm
